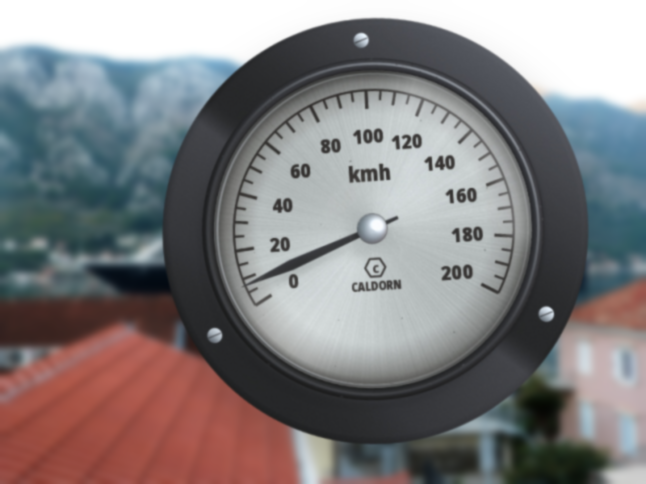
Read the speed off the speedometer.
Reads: 7.5 km/h
